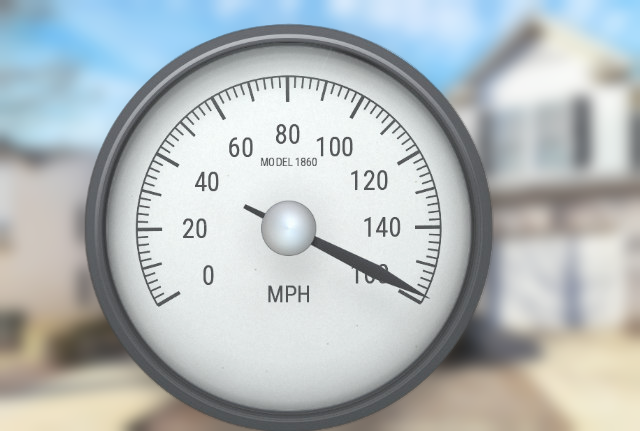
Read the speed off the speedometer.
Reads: 158 mph
